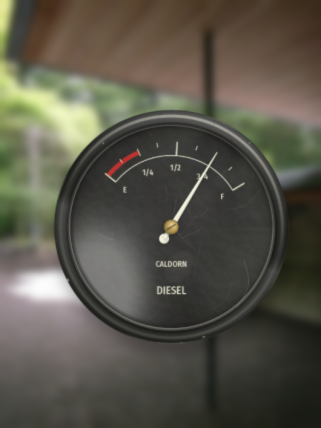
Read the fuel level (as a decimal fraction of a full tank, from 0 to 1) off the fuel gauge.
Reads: 0.75
